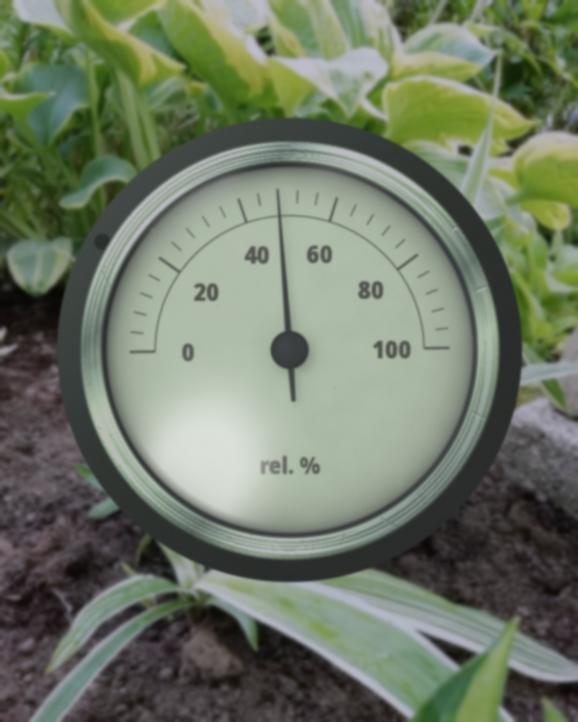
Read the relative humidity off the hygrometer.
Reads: 48 %
